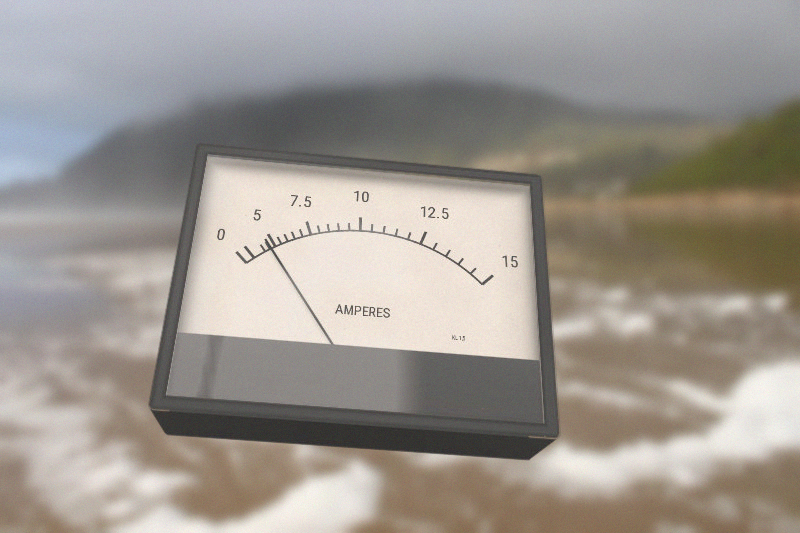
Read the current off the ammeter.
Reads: 4.5 A
